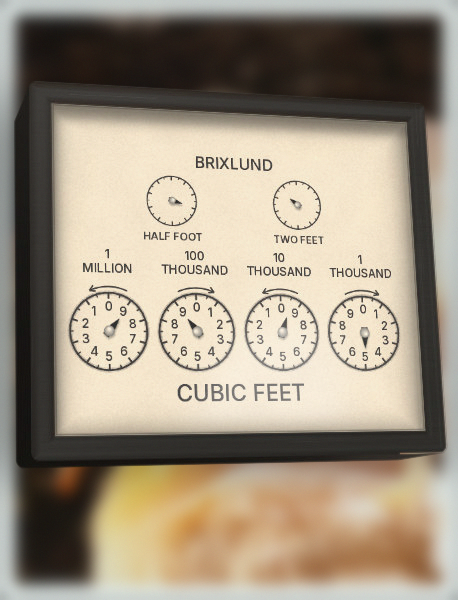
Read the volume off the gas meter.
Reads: 889500 ft³
